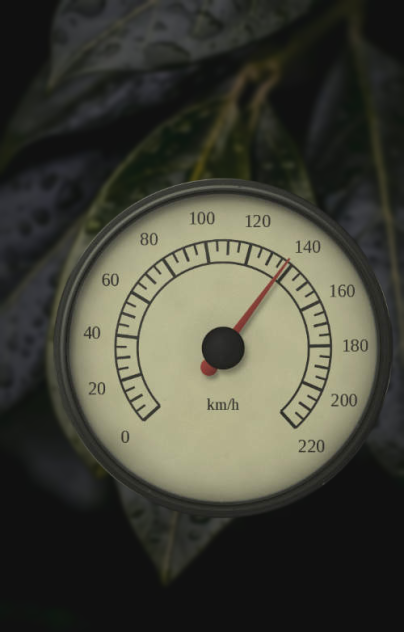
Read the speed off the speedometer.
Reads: 137.5 km/h
